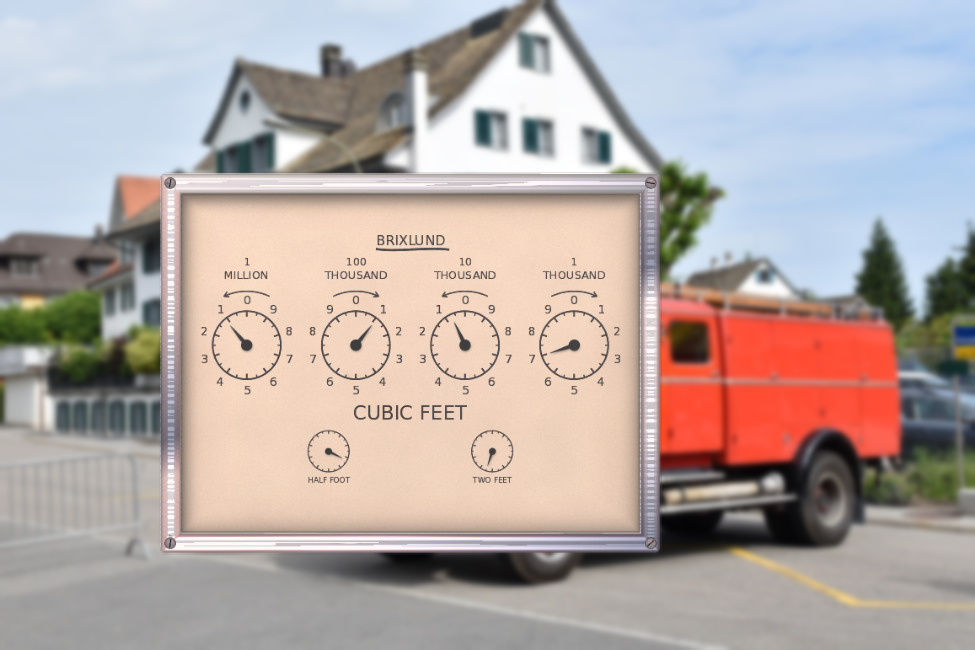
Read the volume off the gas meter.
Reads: 110700 ft³
